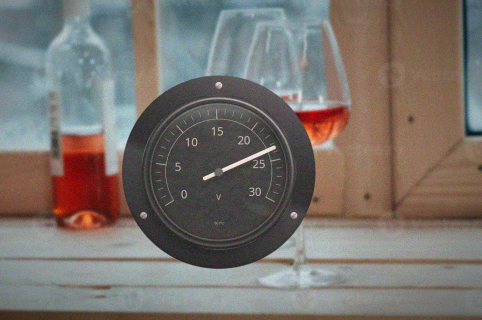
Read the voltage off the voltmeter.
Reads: 23.5 V
